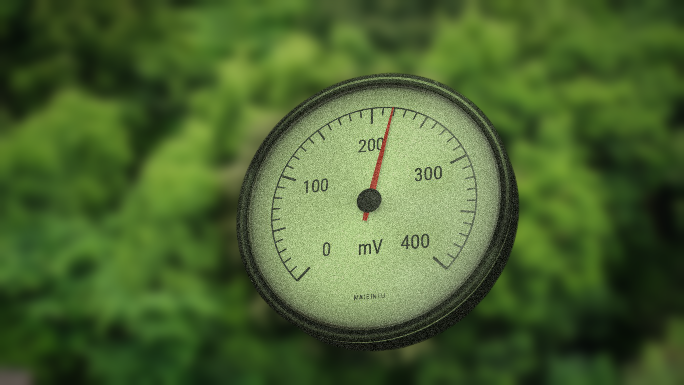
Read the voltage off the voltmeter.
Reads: 220 mV
